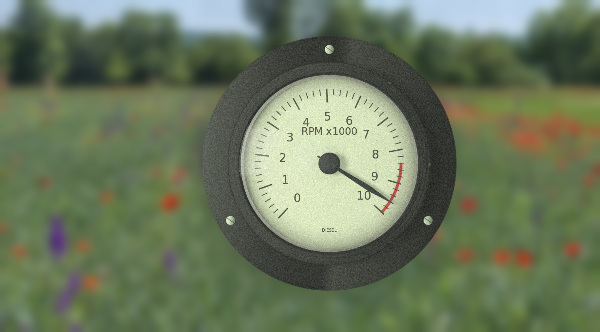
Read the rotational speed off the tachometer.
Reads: 9600 rpm
